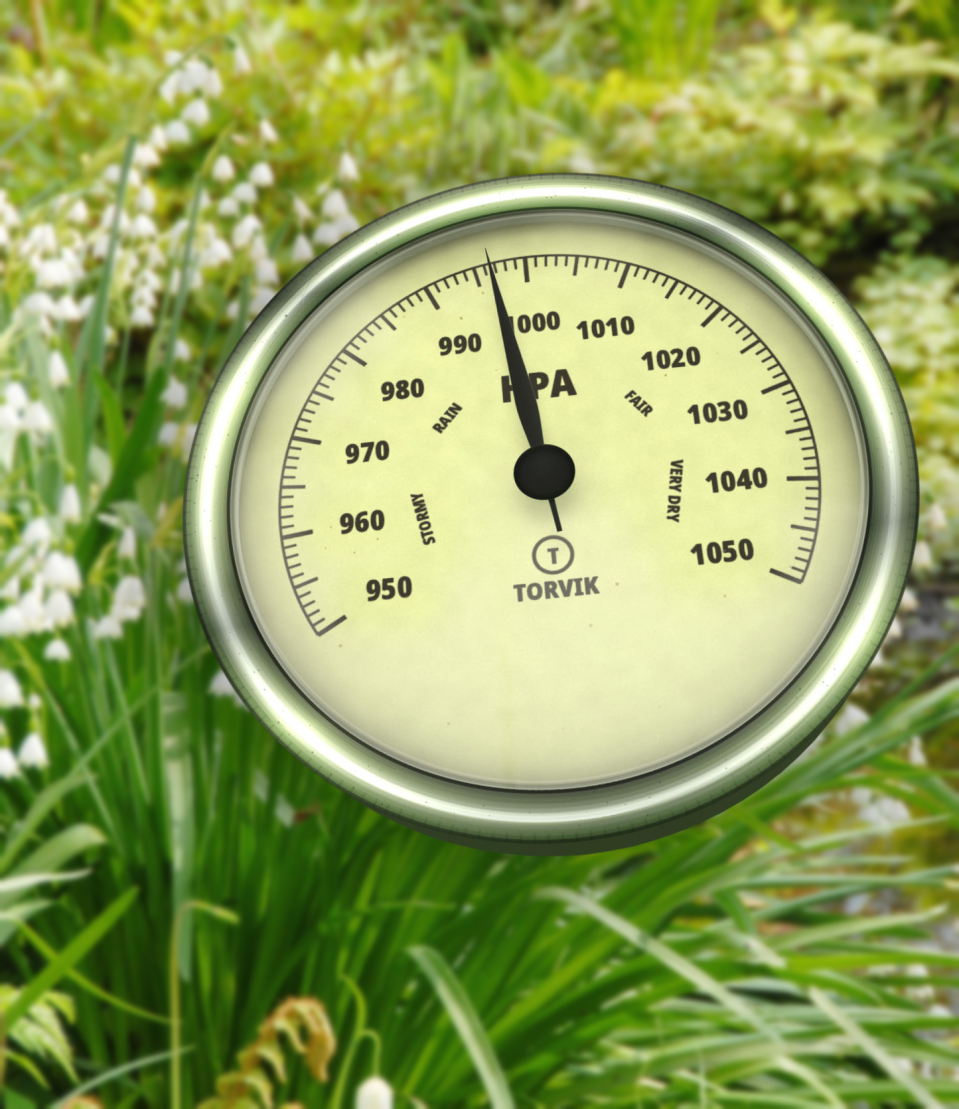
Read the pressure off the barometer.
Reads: 996.5 hPa
